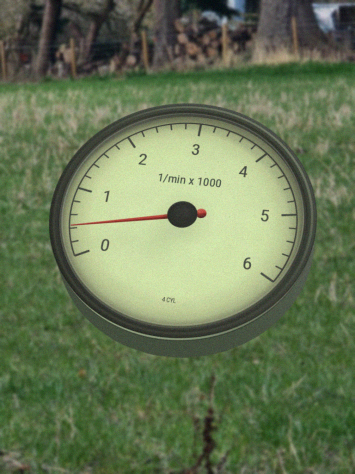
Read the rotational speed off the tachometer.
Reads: 400 rpm
